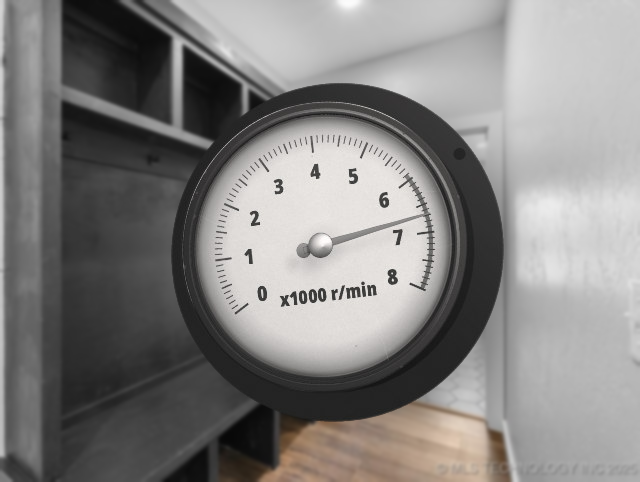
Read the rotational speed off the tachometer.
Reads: 6700 rpm
